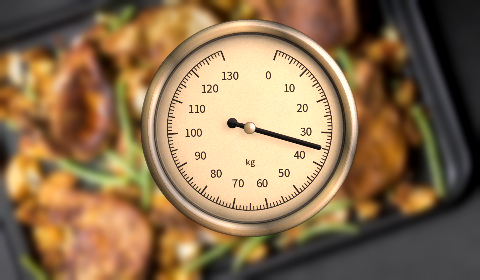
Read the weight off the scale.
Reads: 35 kg
